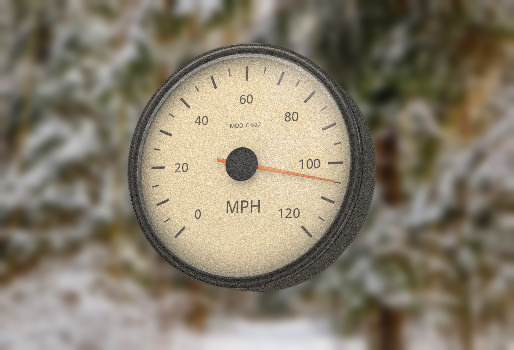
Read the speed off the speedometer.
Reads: 105 mph
